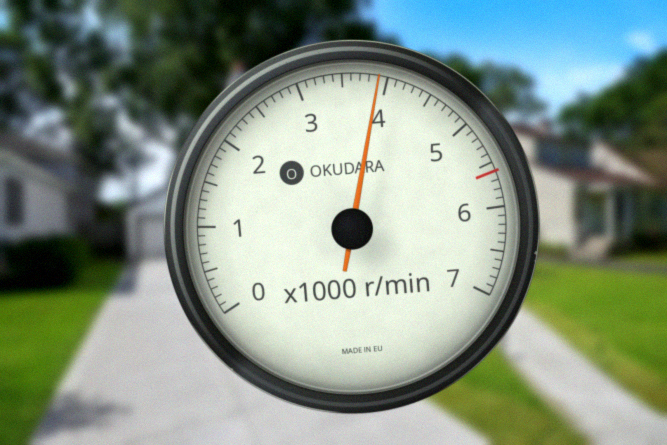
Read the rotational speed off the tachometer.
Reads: 3900 rpm
